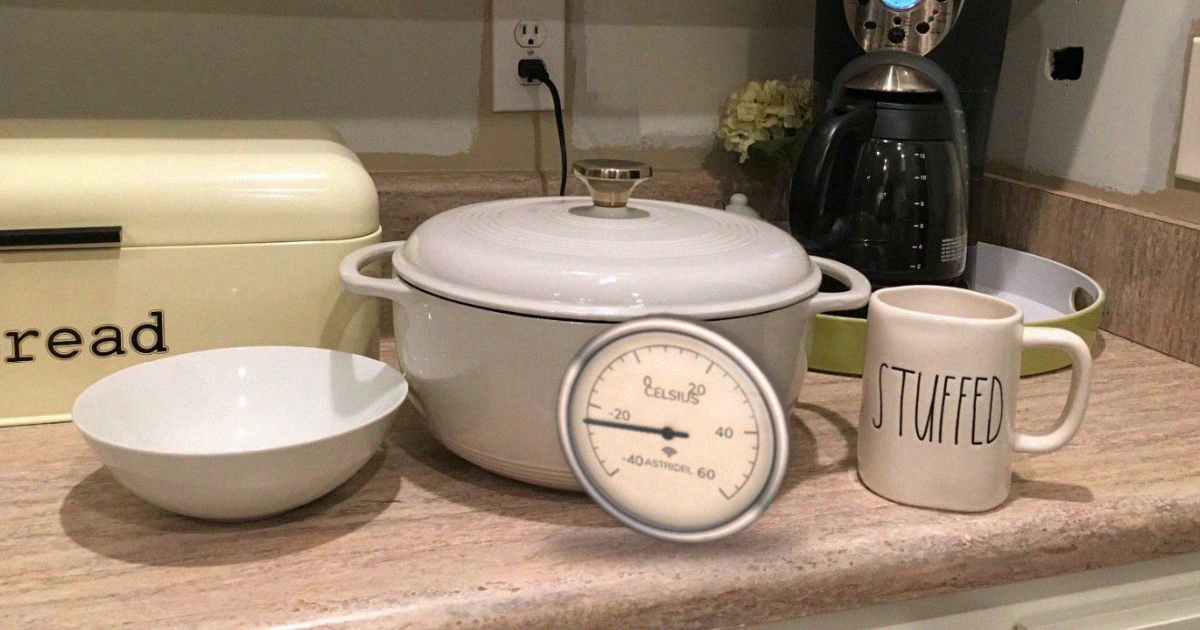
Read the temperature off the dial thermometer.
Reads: -24 °C
